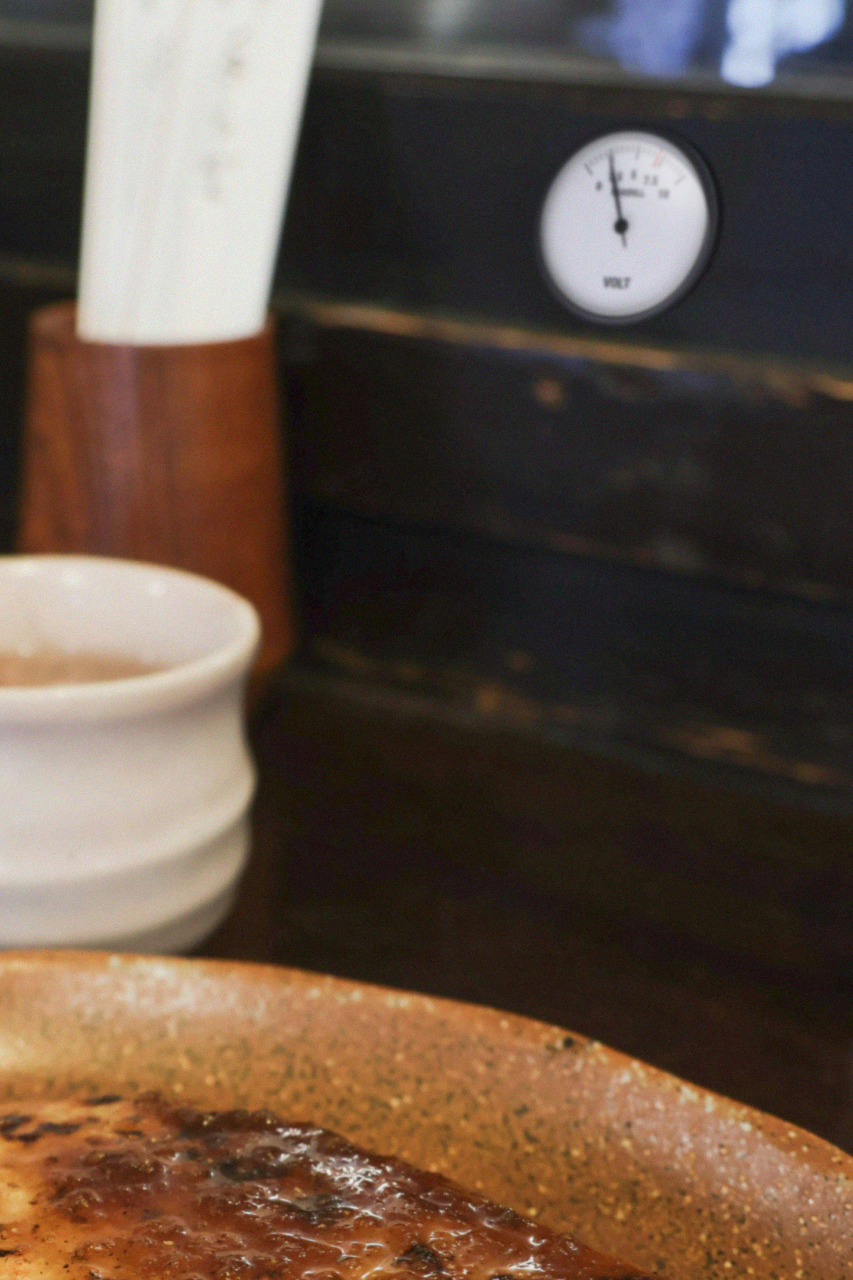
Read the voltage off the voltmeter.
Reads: 2.5 V
